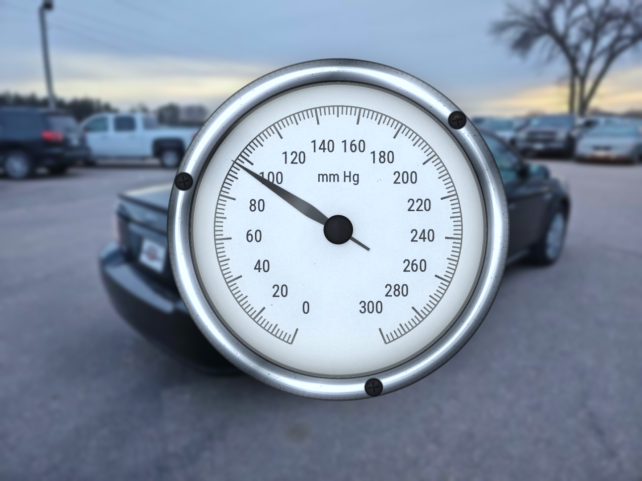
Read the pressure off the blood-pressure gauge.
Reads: 96 mmHg
